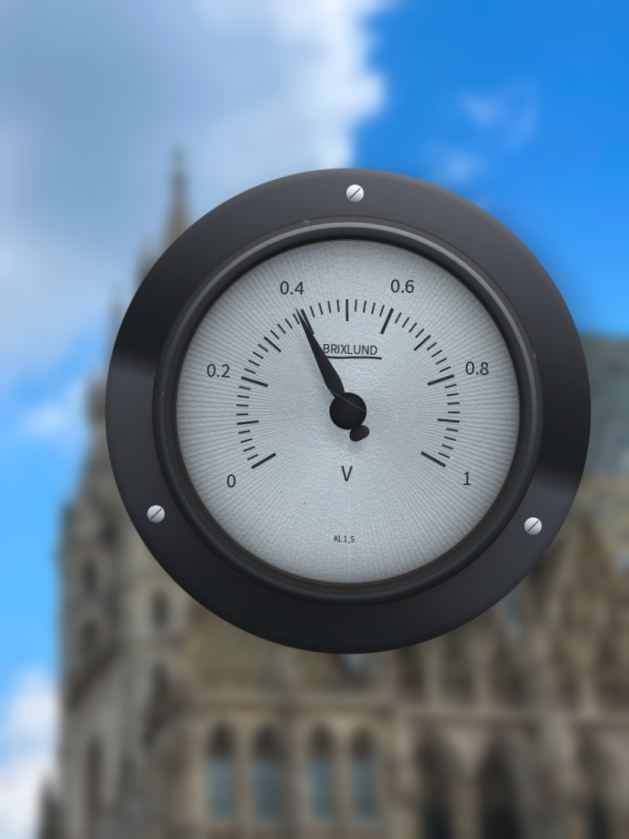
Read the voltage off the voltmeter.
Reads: 0.39 V
